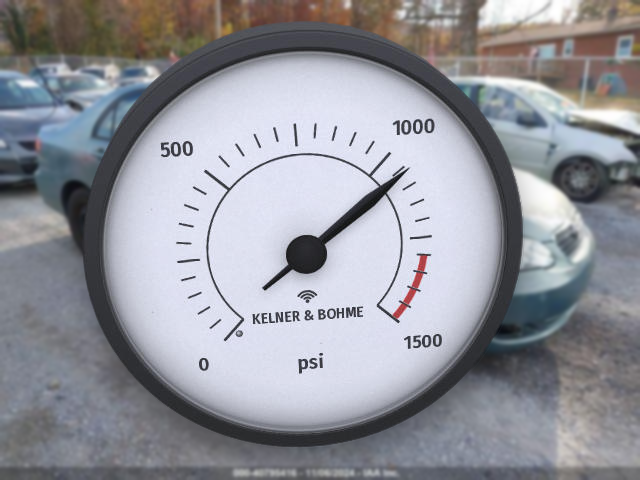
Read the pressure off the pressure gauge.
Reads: 1050 psi
